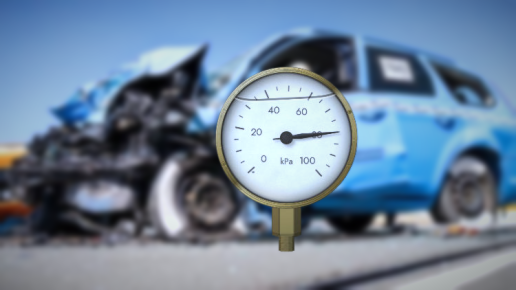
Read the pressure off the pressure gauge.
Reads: 80 kPa
